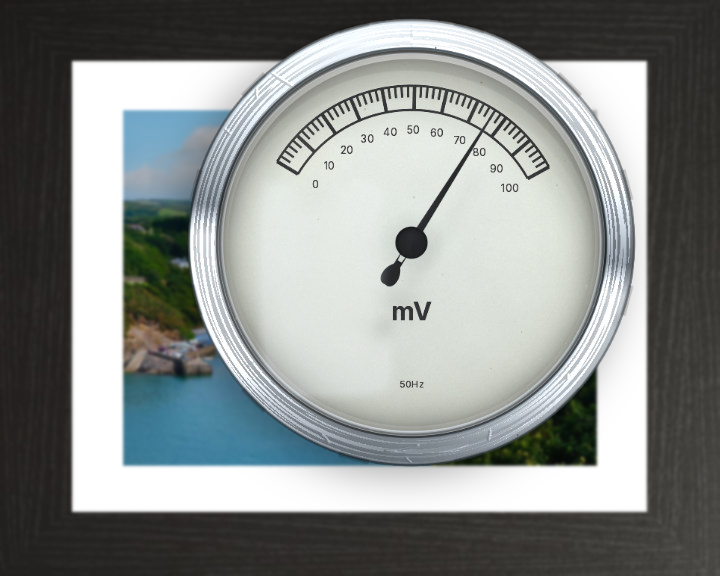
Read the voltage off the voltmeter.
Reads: 76 mV
